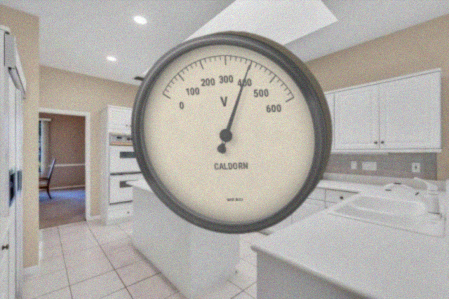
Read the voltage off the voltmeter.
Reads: 400 V
